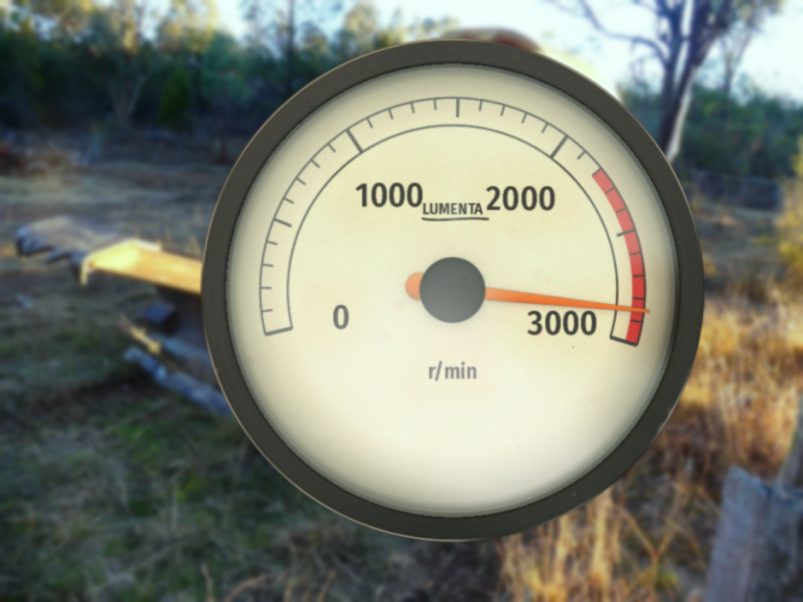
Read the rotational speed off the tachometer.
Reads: 2850 rpm
